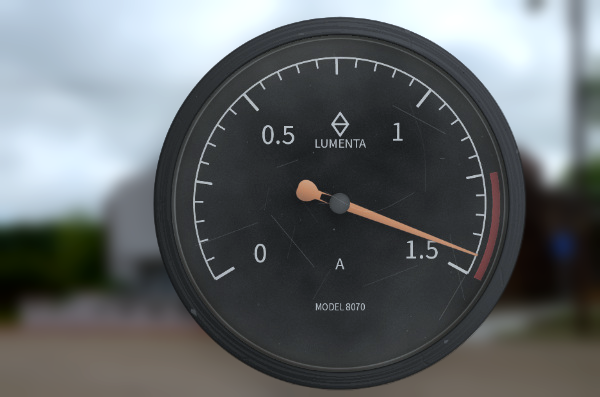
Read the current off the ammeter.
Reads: 1.45 A
